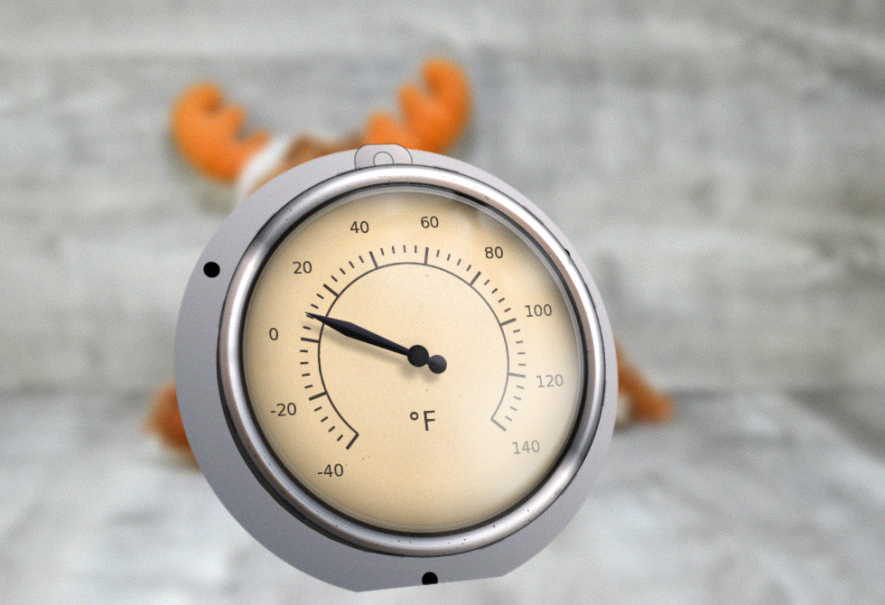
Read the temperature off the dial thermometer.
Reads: 8 °F
